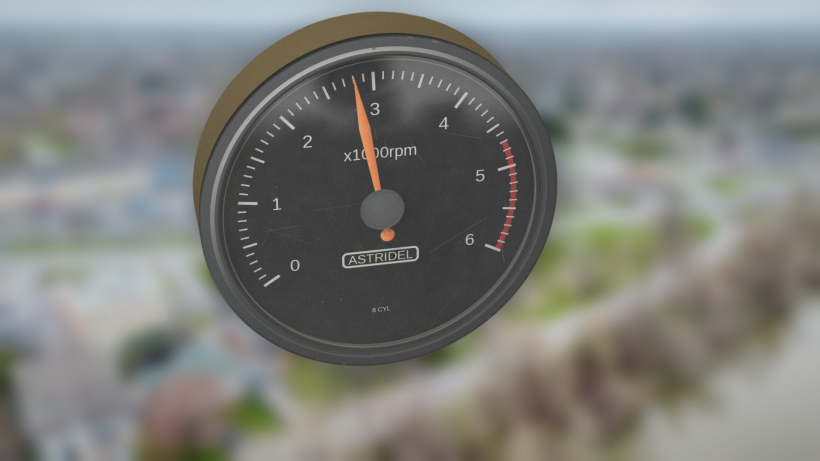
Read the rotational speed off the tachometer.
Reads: 2800 rpm
